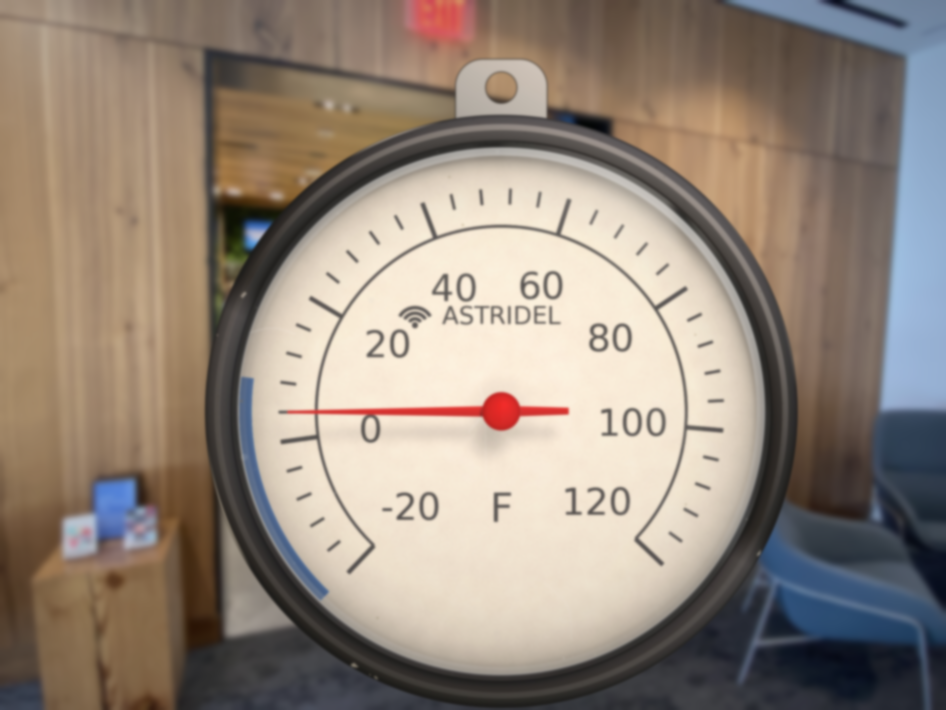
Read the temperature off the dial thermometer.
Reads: 4 °F
